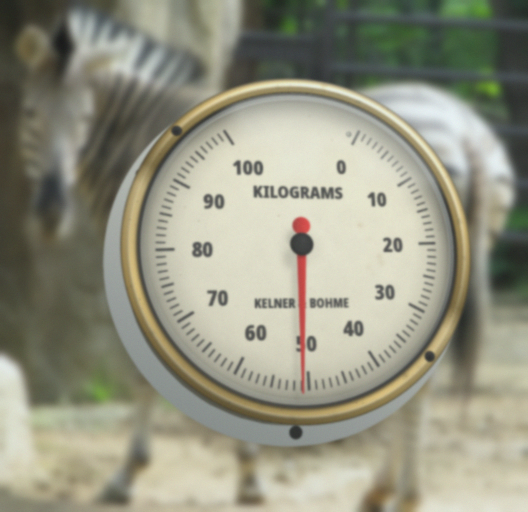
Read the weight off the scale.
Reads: 51 kg
